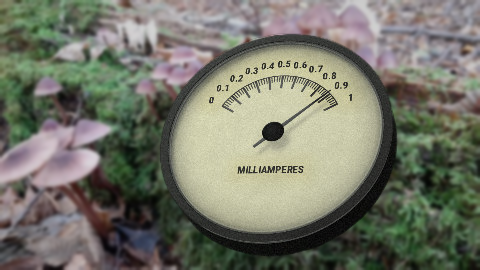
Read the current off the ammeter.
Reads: 0.9 mA
